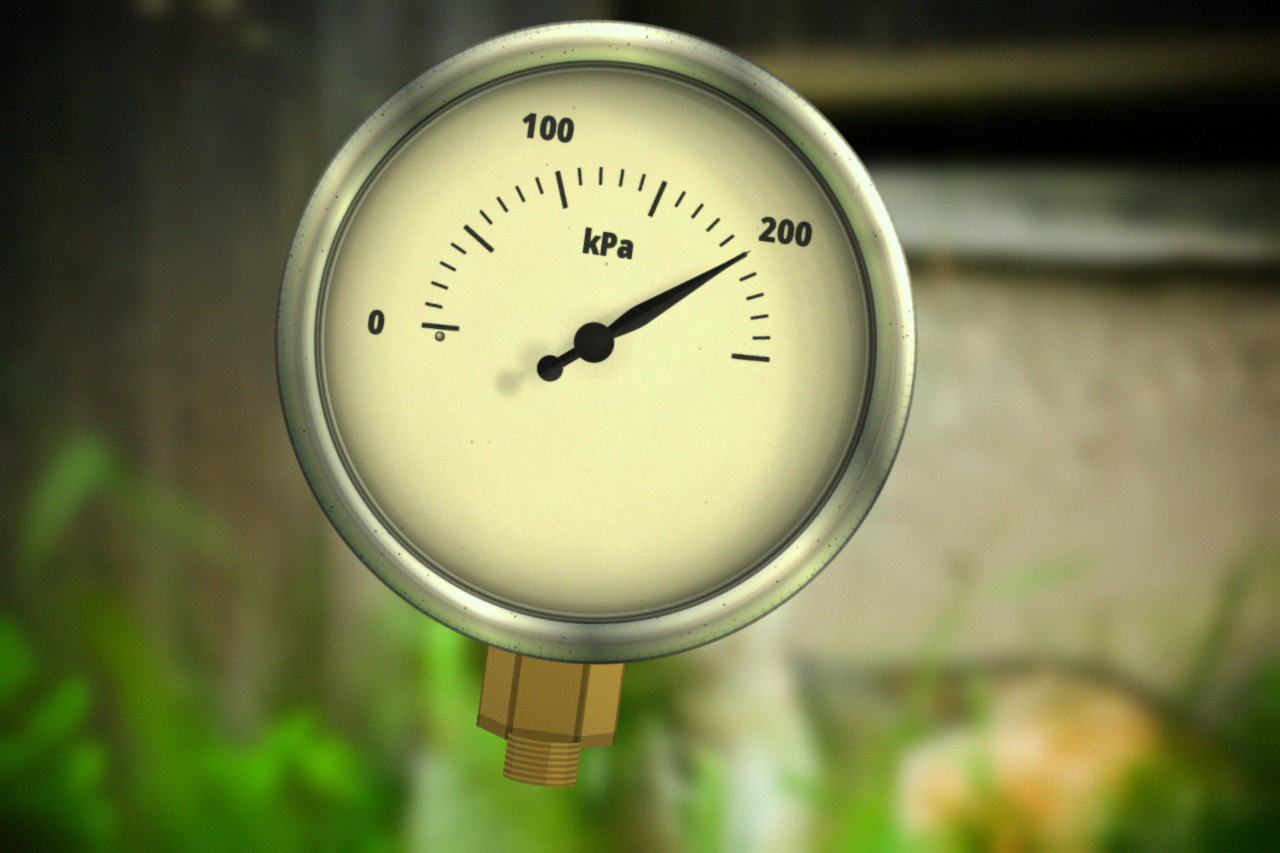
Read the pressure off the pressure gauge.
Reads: 200 kPa
